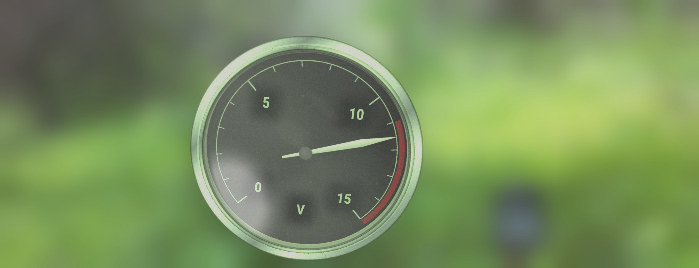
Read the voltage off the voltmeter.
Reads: 11.5 V
